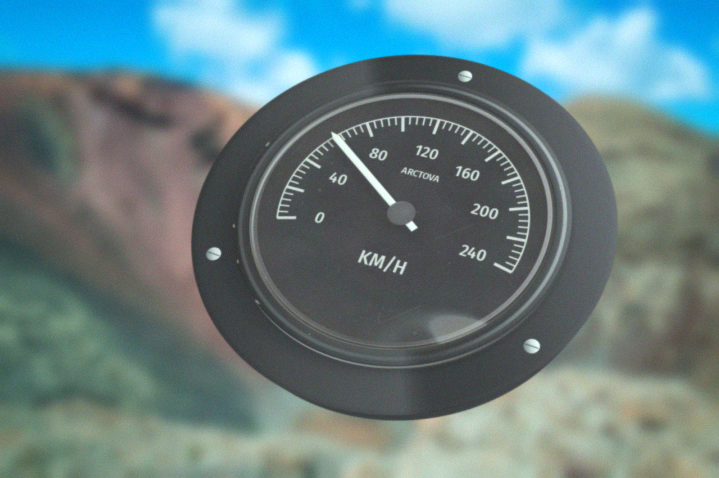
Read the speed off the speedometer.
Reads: 60 km/h
